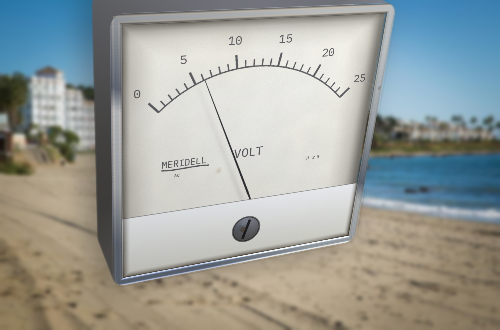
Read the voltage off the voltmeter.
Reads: 6 V
